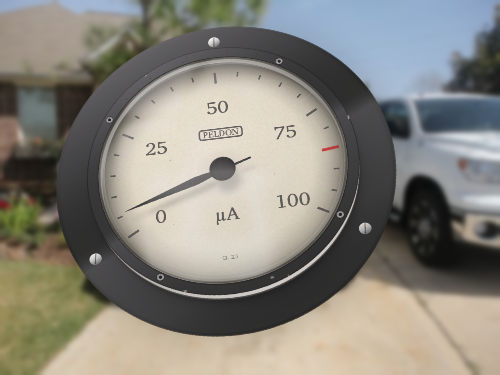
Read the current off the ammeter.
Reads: 5 µA
